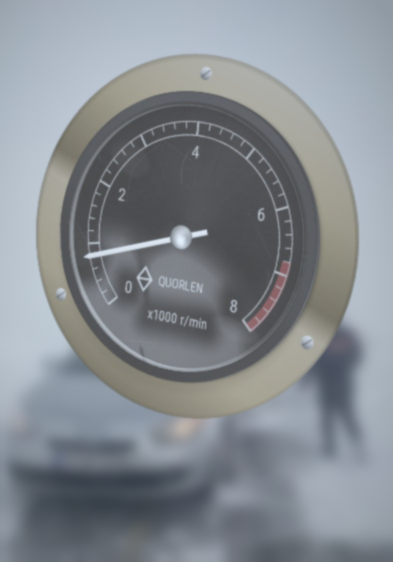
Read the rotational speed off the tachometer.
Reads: 800 rpm
